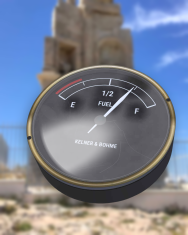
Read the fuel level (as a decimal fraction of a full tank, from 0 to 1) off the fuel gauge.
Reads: 0.75
